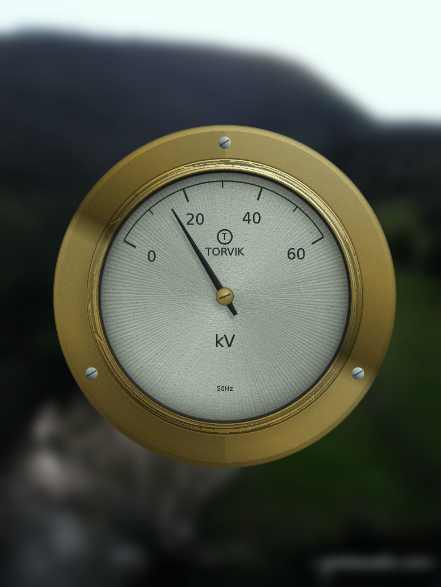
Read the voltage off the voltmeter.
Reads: 15 kV
